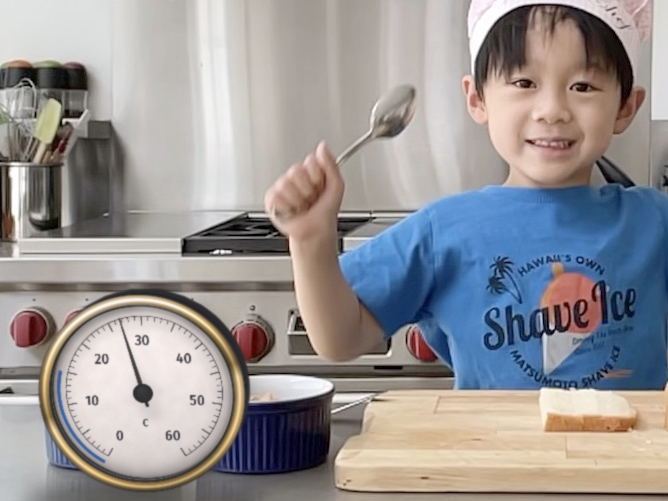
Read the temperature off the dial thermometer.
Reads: 27 °C
